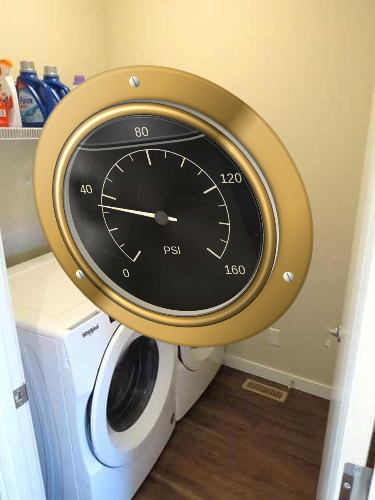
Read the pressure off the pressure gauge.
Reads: 35 psi
